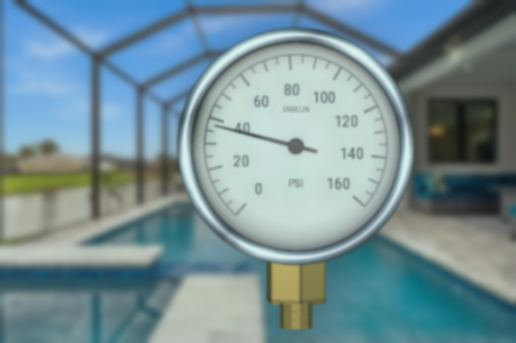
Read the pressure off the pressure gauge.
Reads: 37.5 psi
